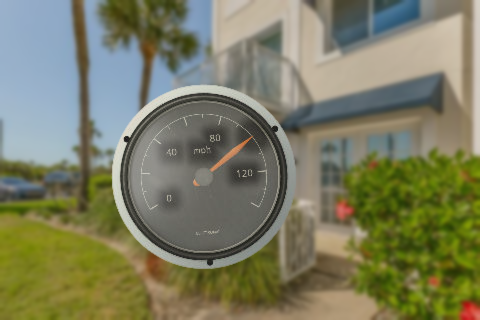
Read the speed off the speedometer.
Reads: 100 mph
